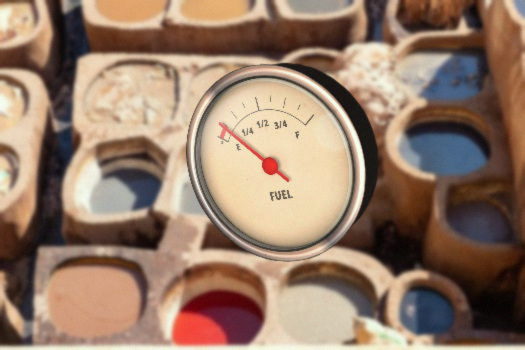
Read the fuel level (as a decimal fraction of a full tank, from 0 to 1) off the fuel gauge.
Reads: 0.125
